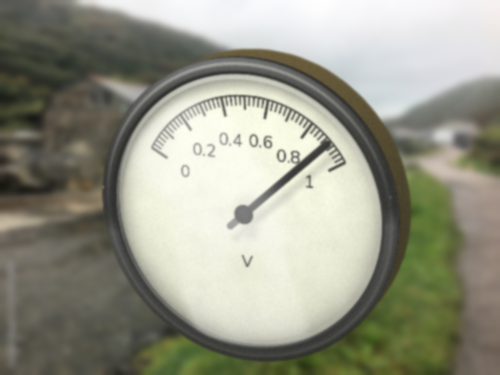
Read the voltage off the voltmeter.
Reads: 0.9 V
